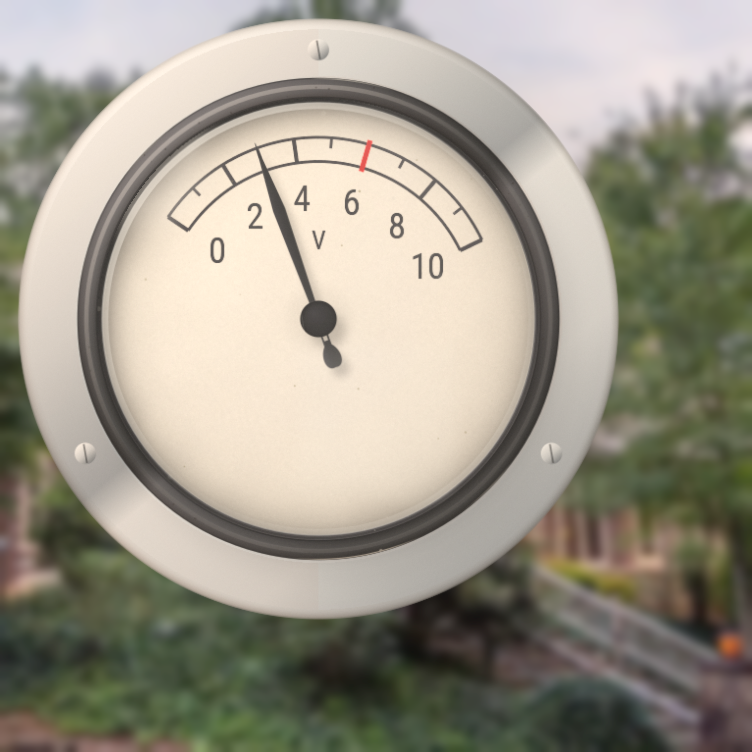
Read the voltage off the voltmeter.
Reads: 3 V
